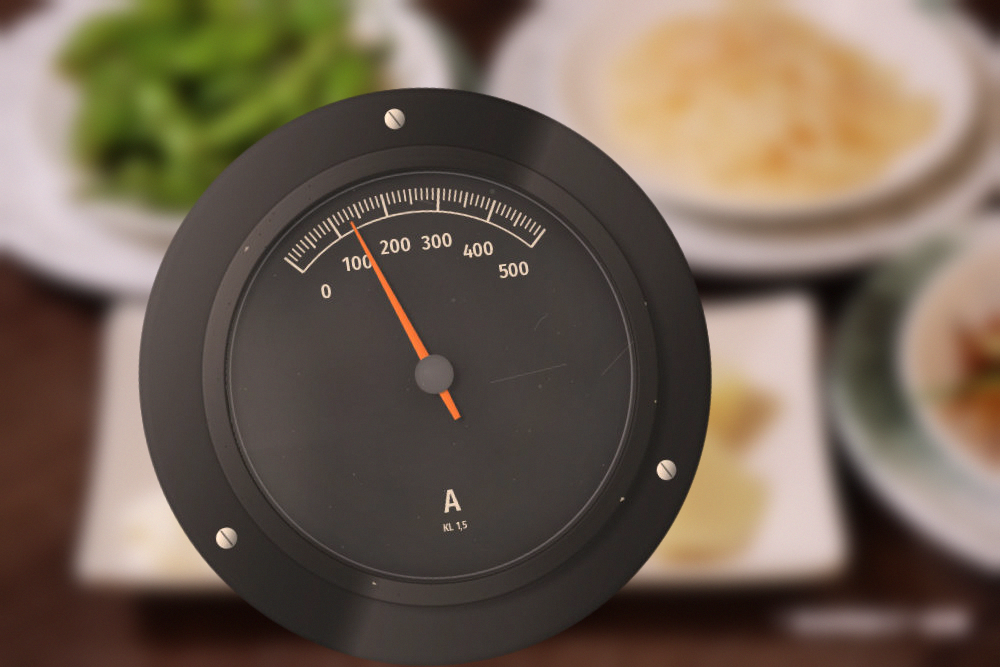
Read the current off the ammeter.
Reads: 130 A
